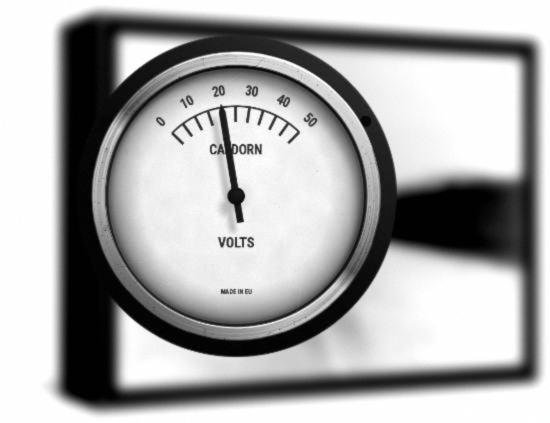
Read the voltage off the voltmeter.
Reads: 20 V
